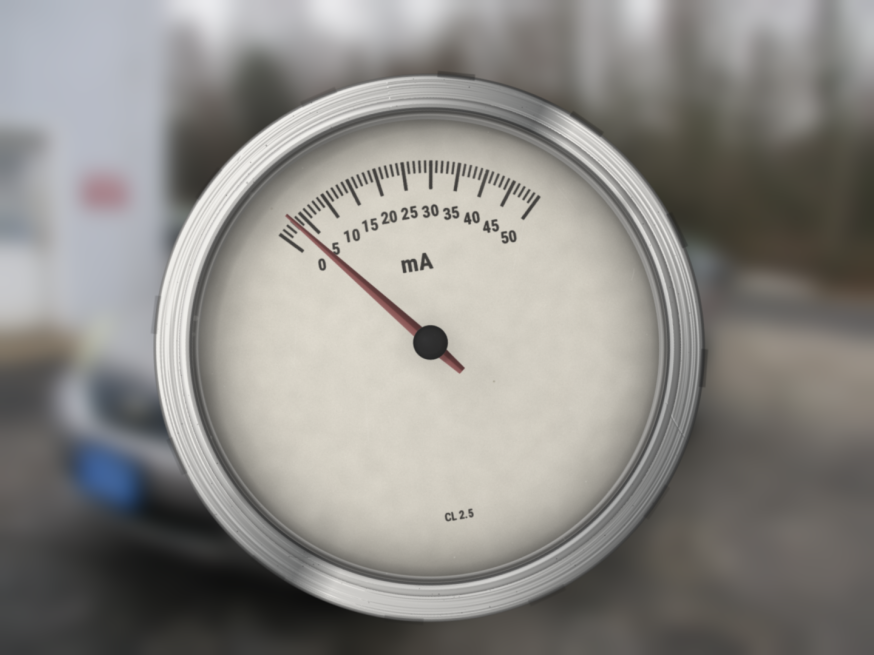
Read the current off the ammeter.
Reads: 3 mA
